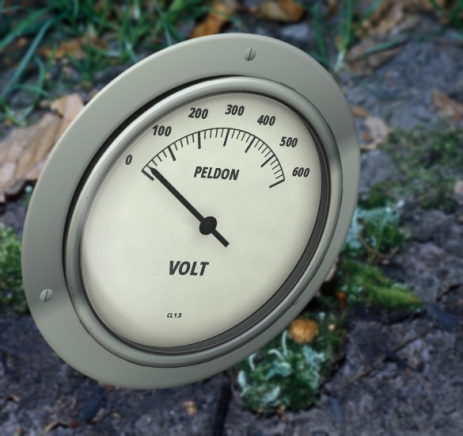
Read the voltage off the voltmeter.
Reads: 20 V
